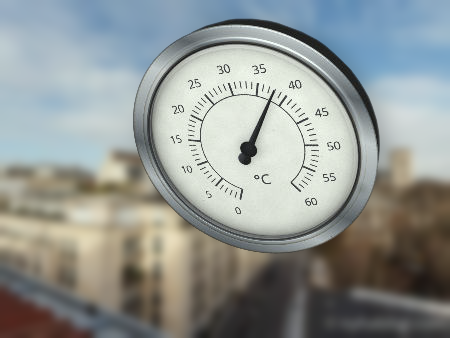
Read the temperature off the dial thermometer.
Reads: 38 °C
